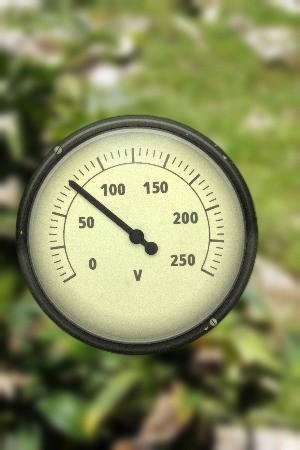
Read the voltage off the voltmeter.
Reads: 75 V
